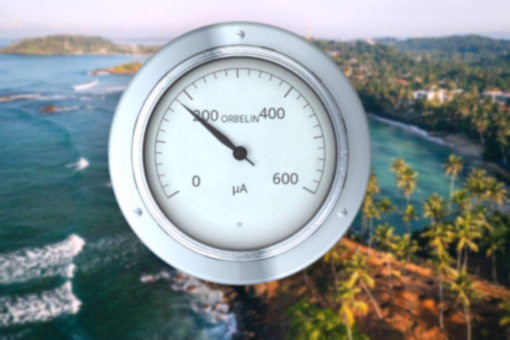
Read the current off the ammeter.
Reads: 180 µA
